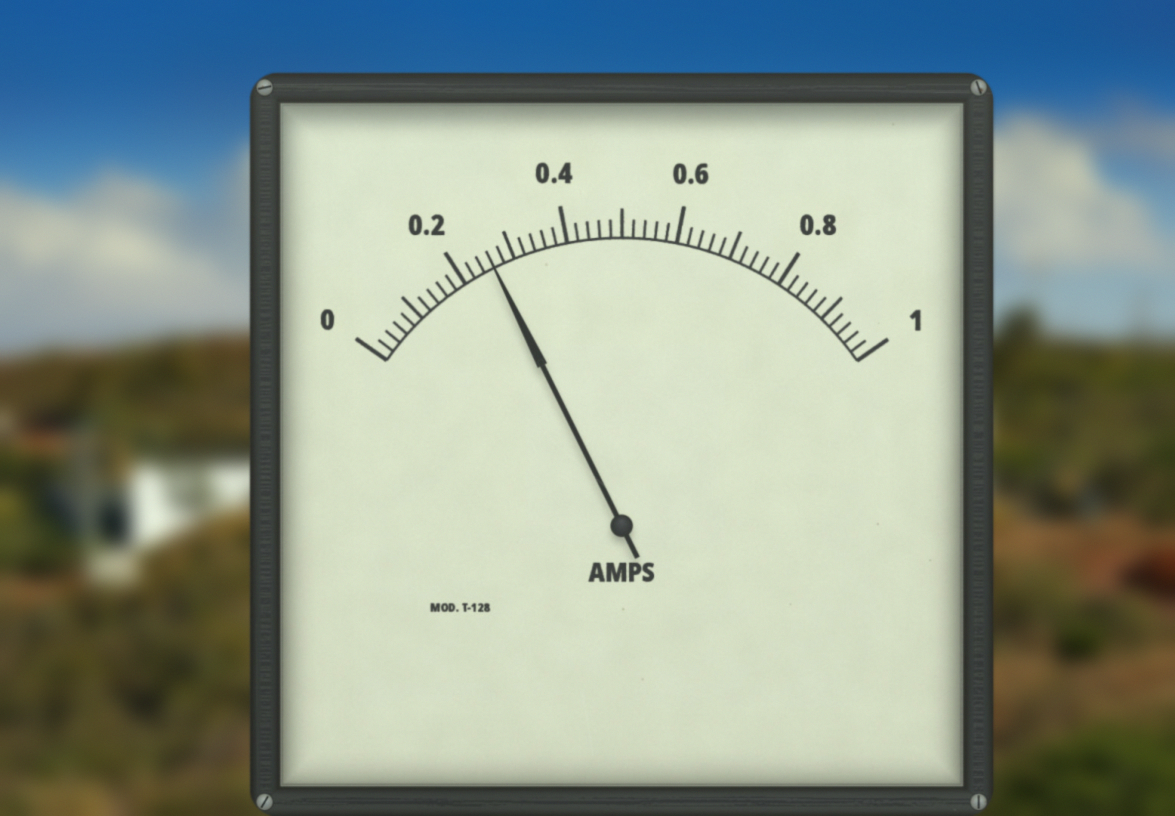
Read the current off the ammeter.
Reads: 0.26 A
